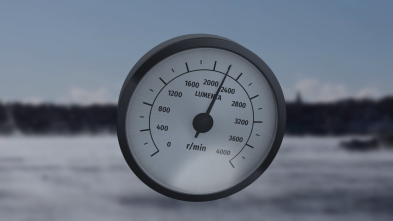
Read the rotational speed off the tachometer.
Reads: 2200 rpm
